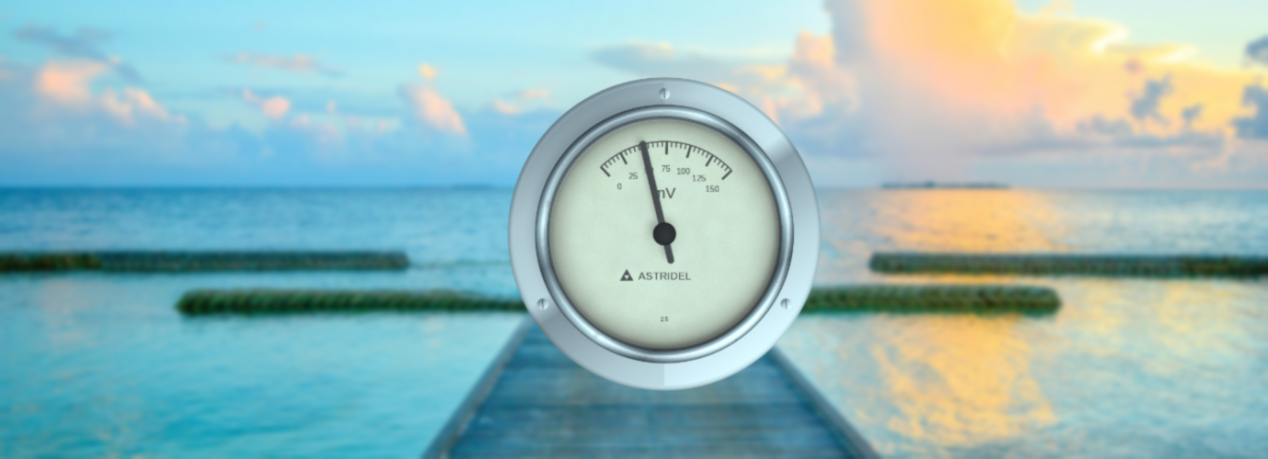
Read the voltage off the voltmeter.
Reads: 50 mV
